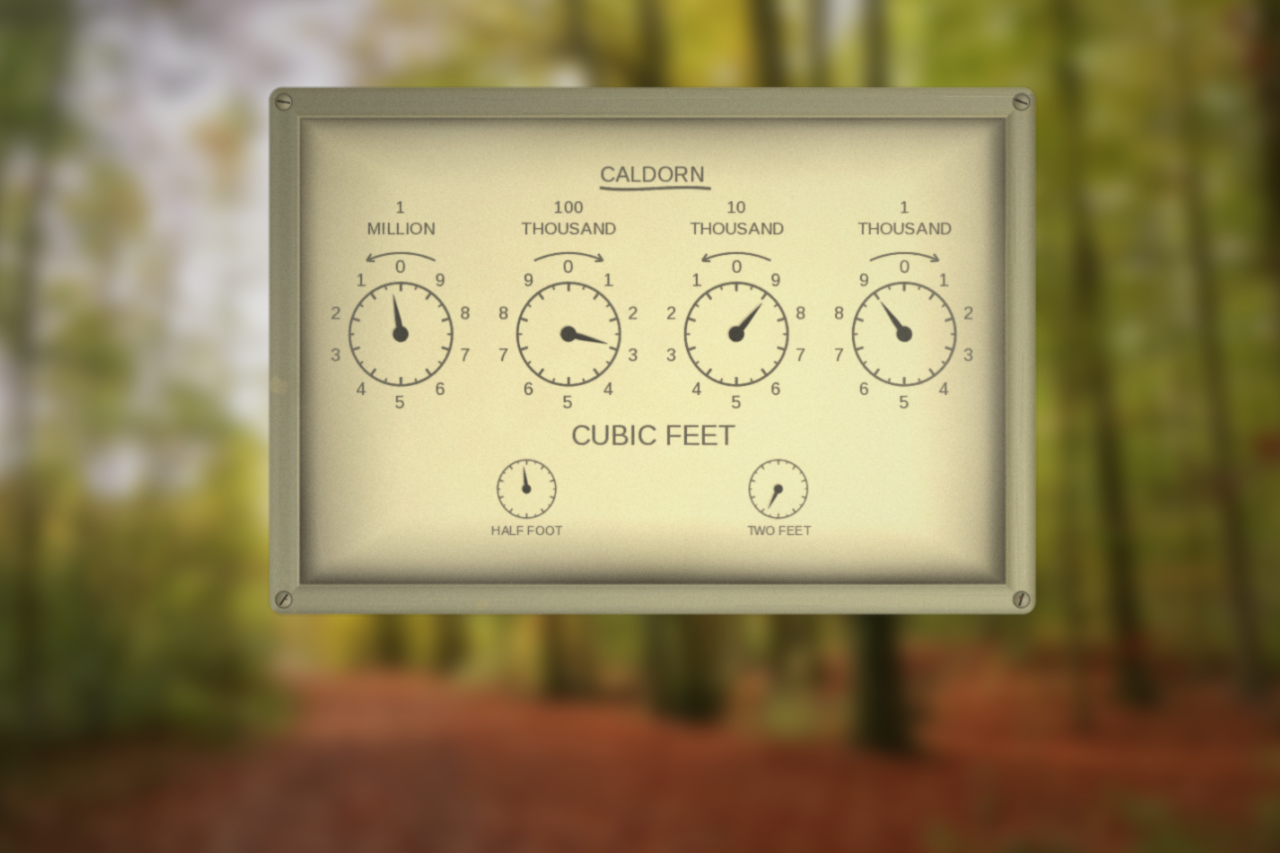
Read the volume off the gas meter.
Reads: 28900 ft³
